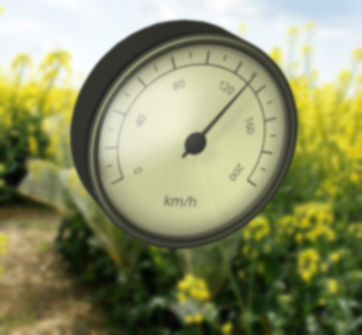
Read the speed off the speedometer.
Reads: 130 km/h
